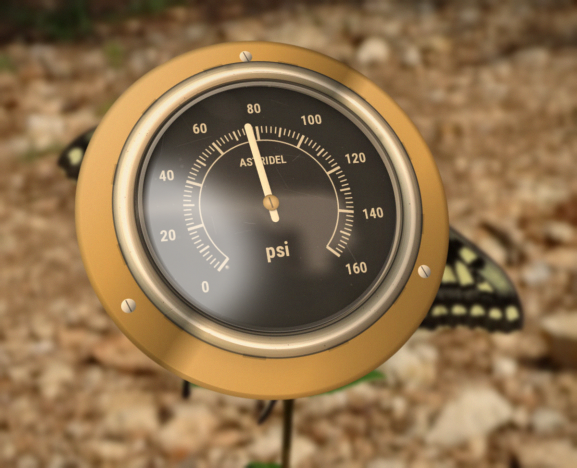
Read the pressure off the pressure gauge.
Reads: 76 psi
